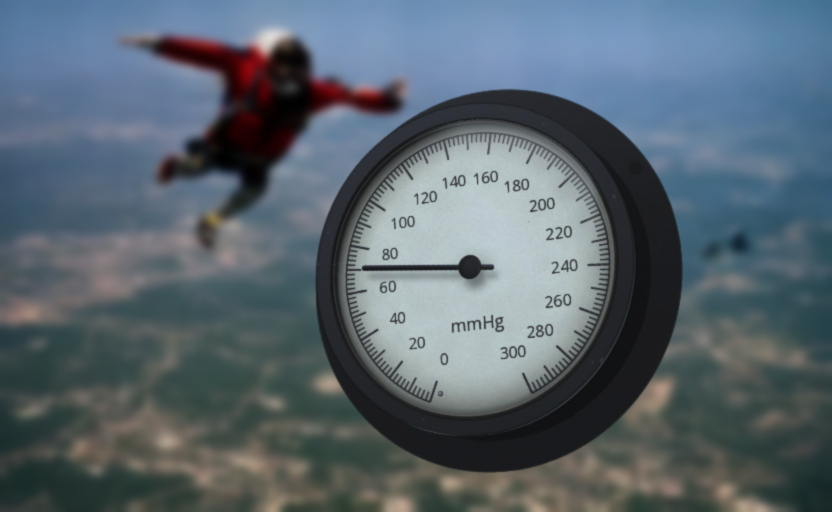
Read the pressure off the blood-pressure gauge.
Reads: 70 mmHg
